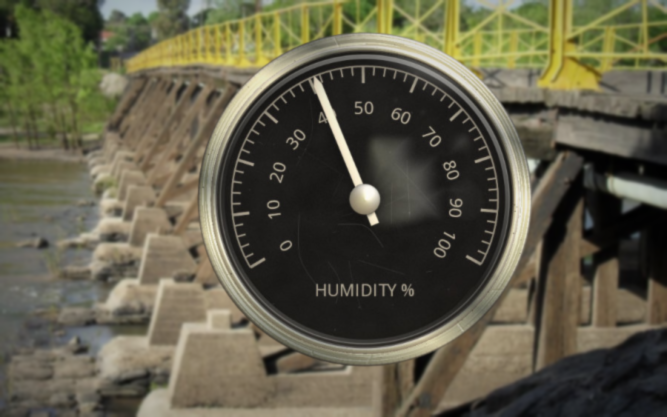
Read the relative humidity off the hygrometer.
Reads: 41 %
